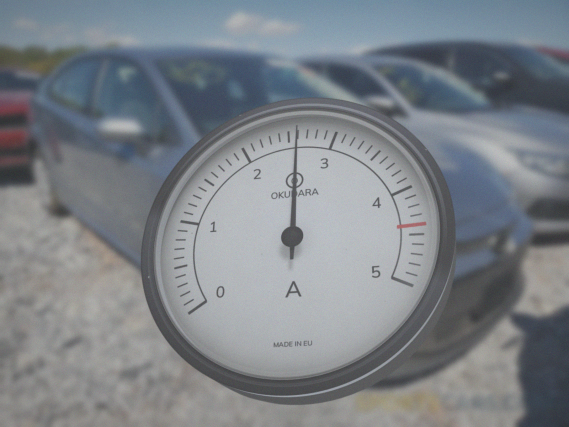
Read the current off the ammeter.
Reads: 2.6 A
